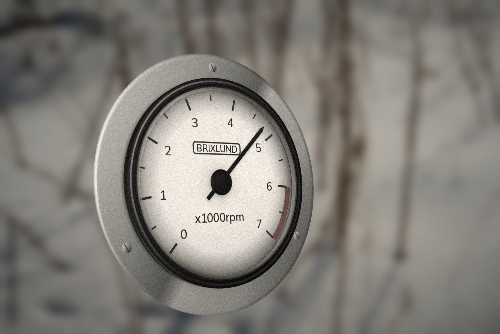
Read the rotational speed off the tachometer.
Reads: 4750 rpm
